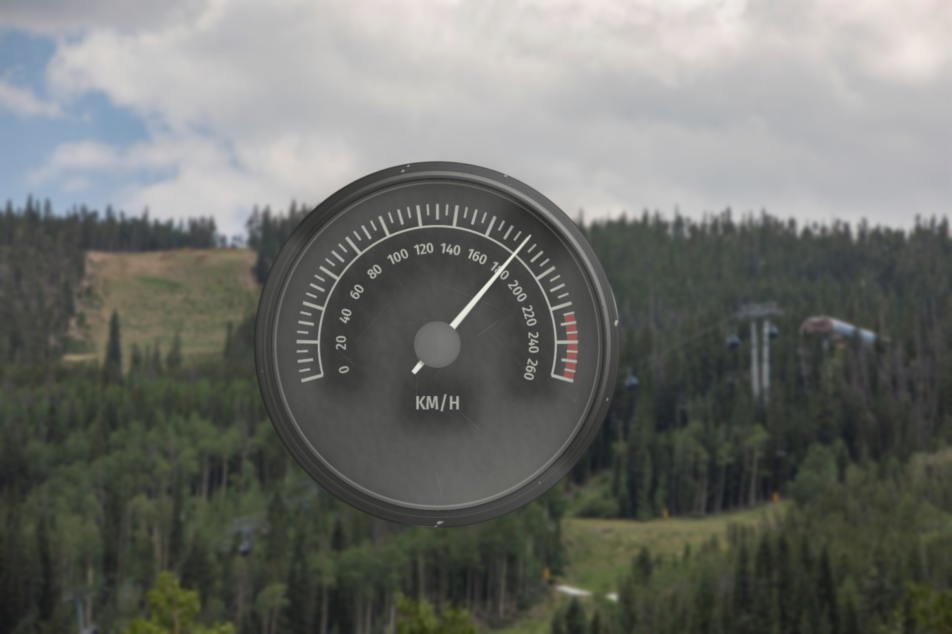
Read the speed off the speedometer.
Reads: 180 km/h
